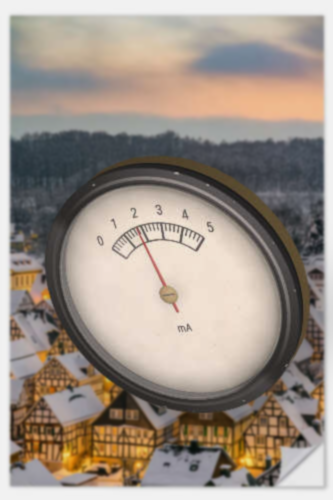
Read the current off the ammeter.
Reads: 2 mA
